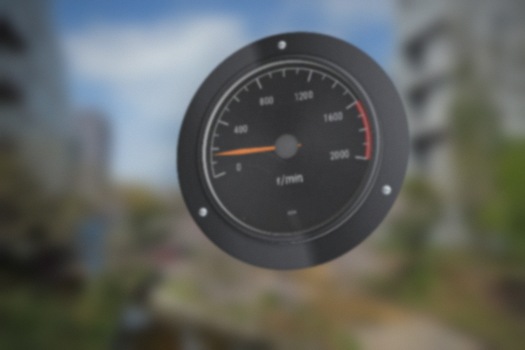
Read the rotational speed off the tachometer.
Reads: 150 rpm
